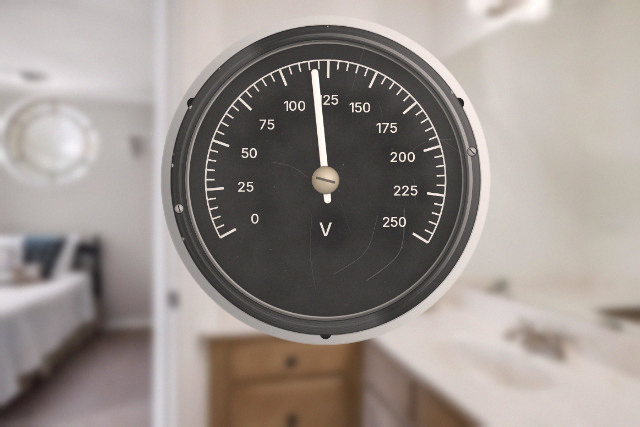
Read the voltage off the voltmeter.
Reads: 117.5 V
